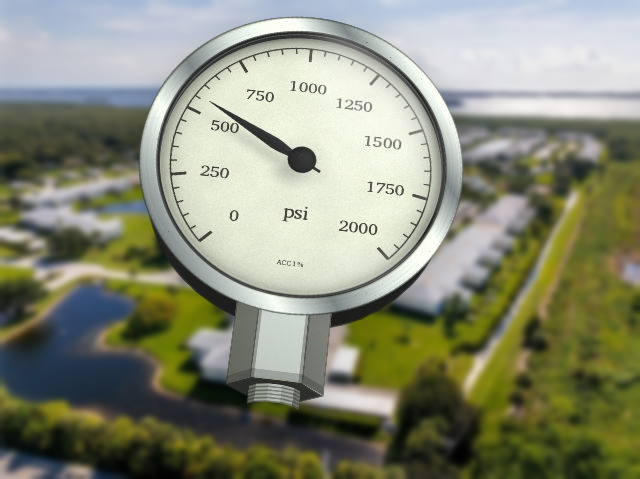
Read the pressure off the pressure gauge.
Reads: 550 psi
